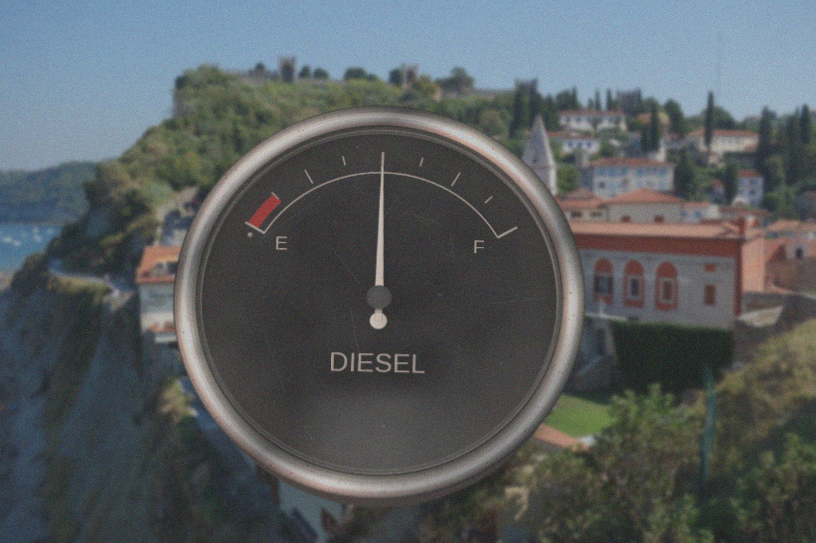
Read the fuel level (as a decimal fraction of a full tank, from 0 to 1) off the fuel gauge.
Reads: 0.5
